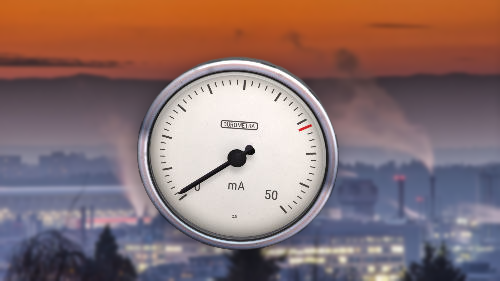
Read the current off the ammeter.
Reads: 1 mA
